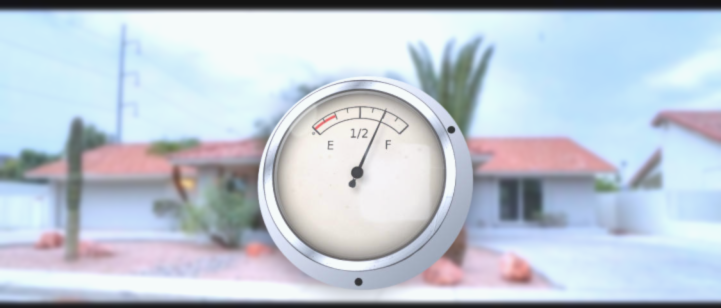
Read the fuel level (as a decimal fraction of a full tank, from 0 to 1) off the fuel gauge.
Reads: 0.75
